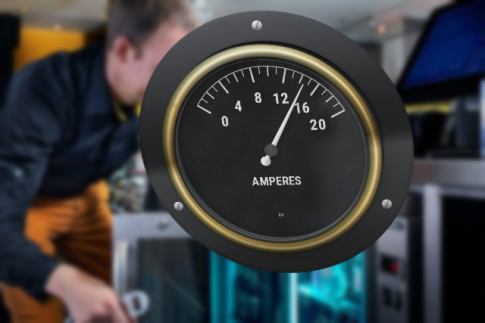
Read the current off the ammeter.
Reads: 14.5 A
